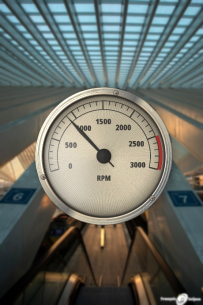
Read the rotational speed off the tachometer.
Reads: 900 rpm
